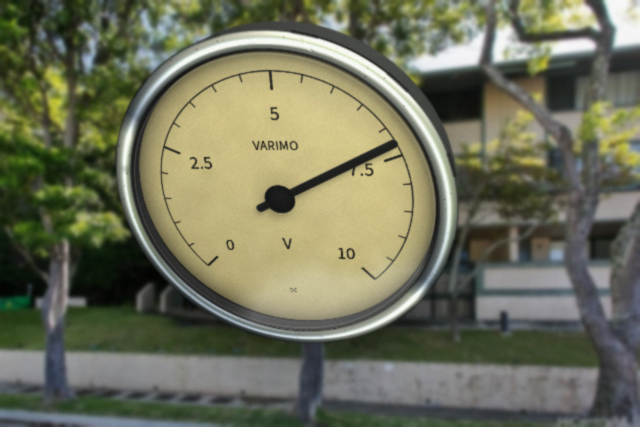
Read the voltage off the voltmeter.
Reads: 7.25 V
